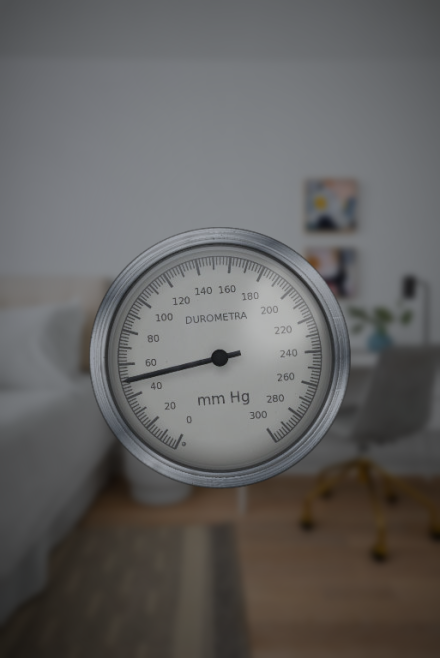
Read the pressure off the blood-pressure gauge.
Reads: 50 mmHg
